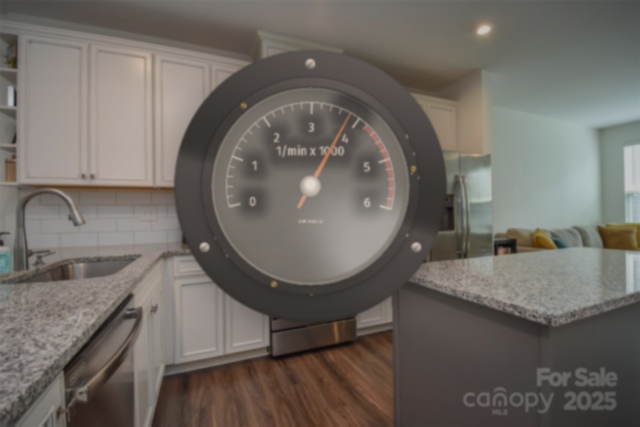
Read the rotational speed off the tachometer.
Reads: 3800 rpm
